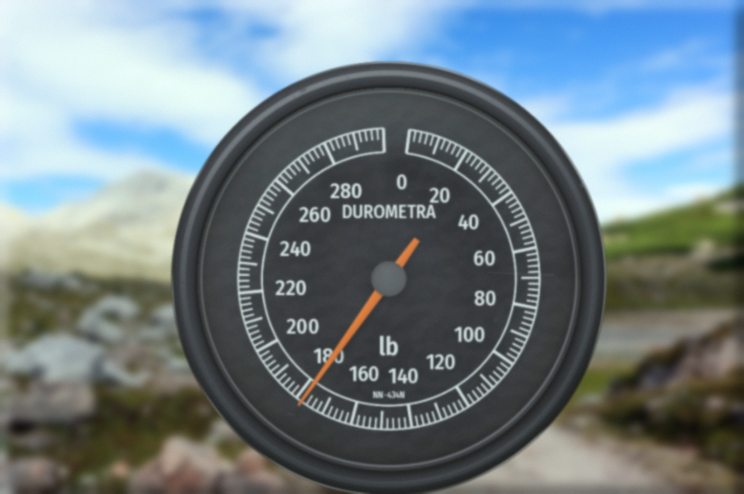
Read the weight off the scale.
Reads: 178 lb
